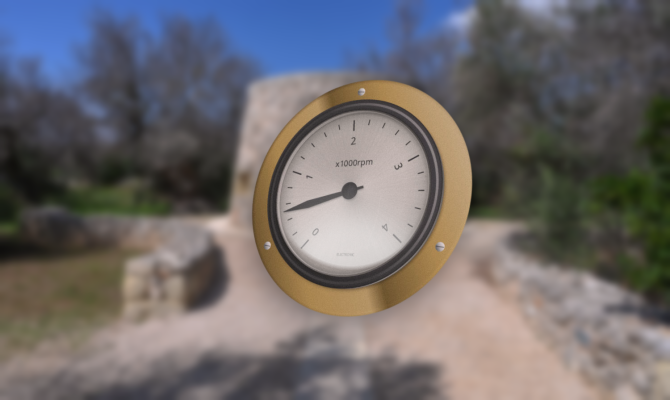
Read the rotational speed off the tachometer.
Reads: 500 rpm
